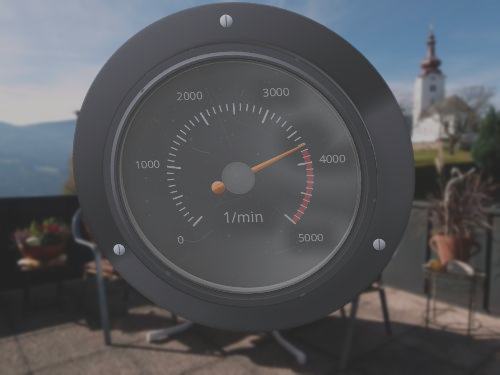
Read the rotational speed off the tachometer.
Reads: 3700 rpm
